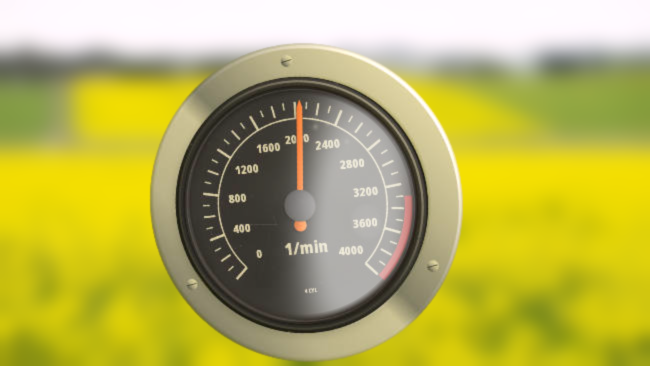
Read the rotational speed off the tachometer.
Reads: 2050 rpm
